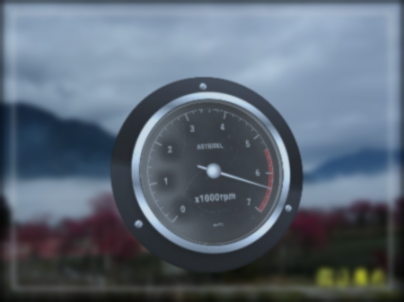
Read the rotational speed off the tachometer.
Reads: 6400 rpm
